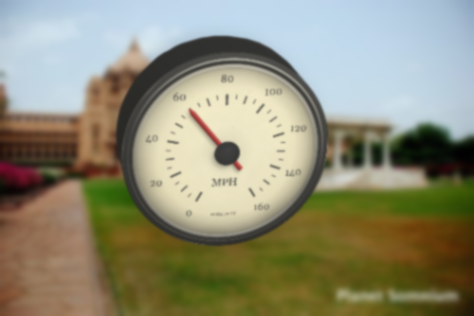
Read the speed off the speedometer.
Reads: 60 mph
